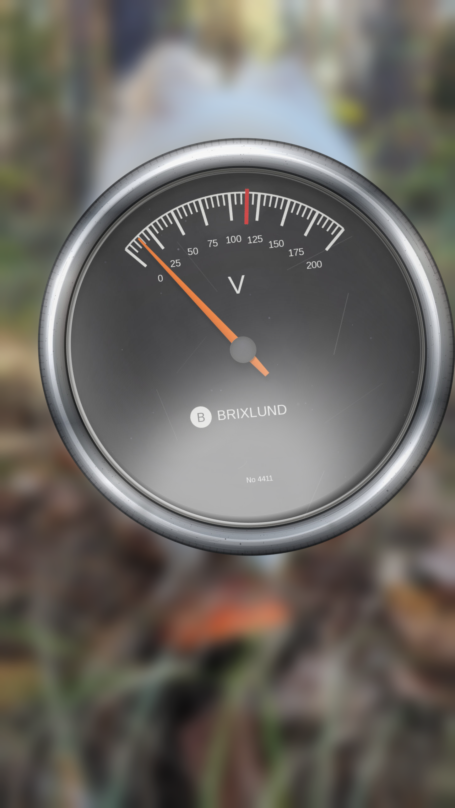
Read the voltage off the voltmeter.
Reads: 15 V
